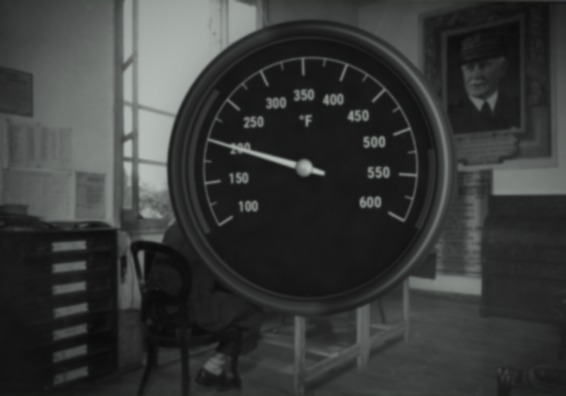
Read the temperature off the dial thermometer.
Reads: 200 °F
